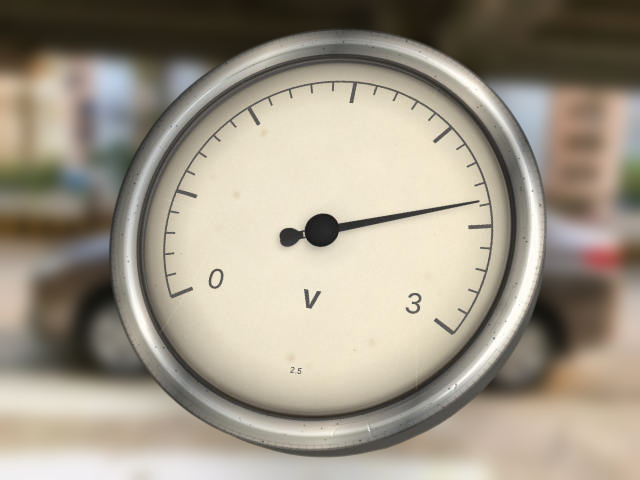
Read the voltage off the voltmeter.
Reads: 2.4 V
